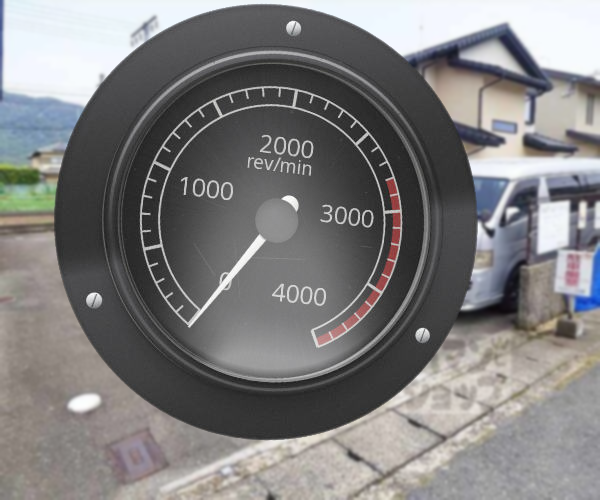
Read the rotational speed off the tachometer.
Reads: 0 rpm
